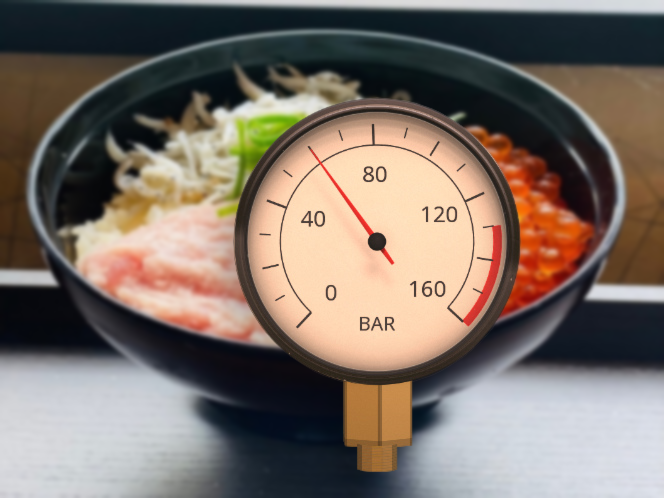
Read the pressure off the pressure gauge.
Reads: 60 bar
